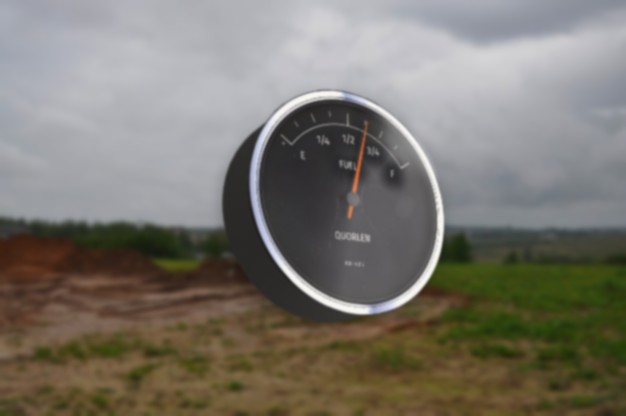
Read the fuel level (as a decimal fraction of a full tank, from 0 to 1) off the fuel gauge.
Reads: 0.625
